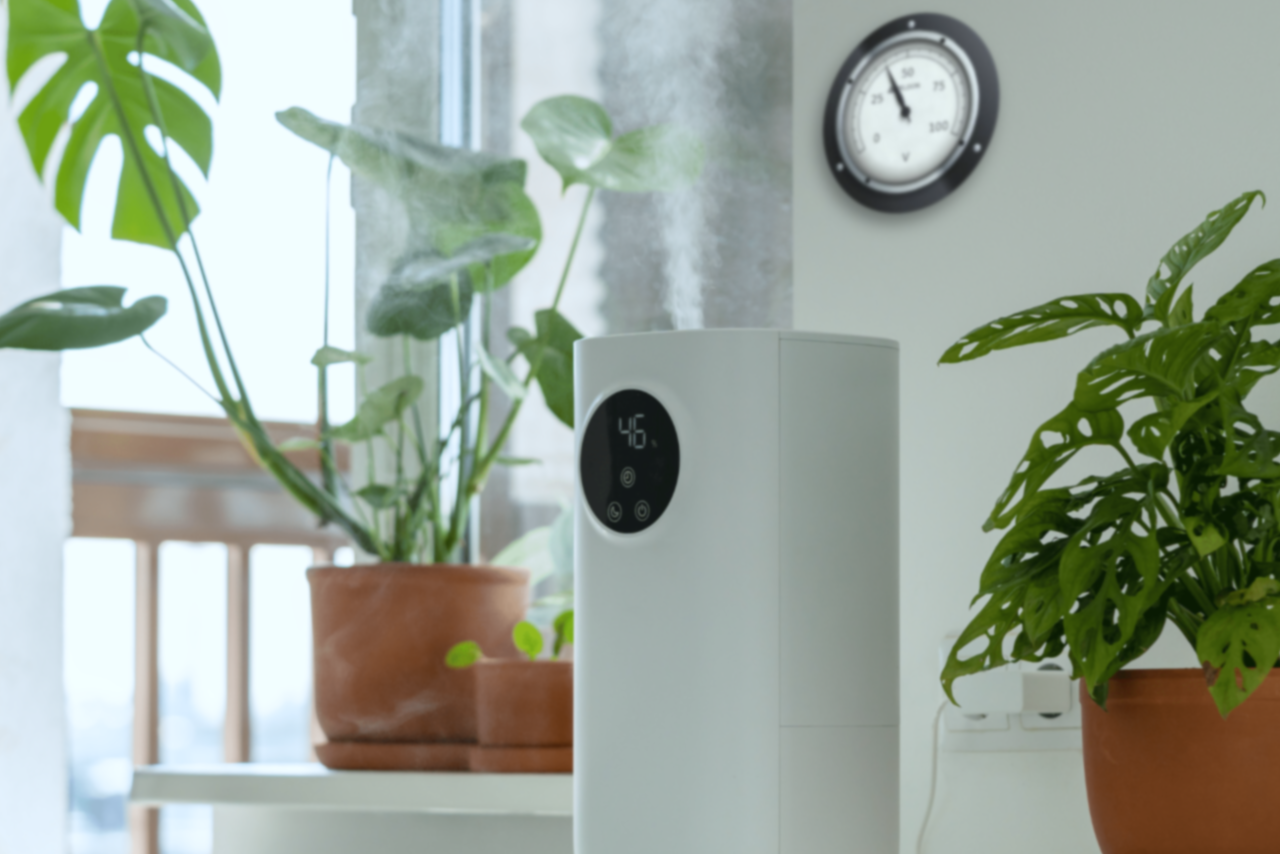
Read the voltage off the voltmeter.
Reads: 40 V
